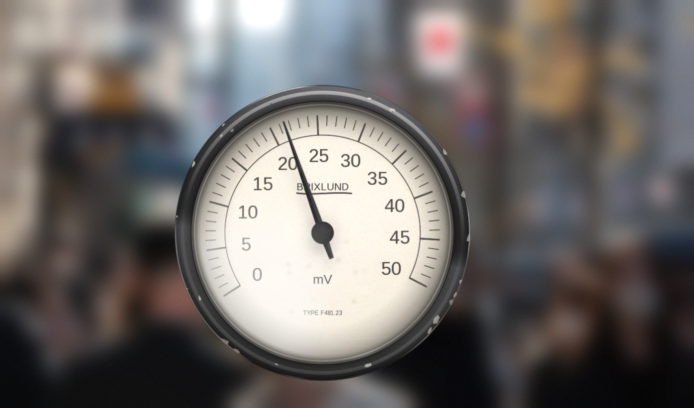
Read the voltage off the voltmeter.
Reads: 21.5 mV
